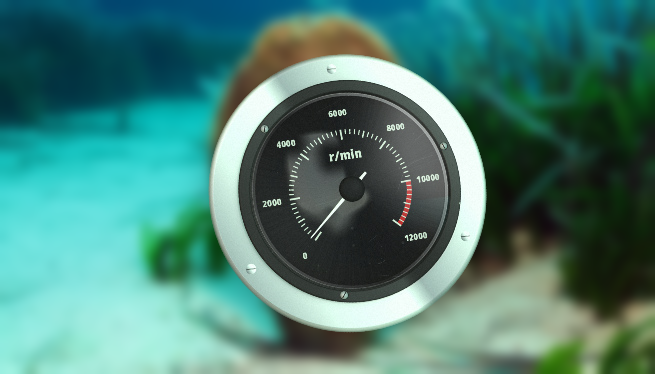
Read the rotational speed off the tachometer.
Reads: 200 rpm
